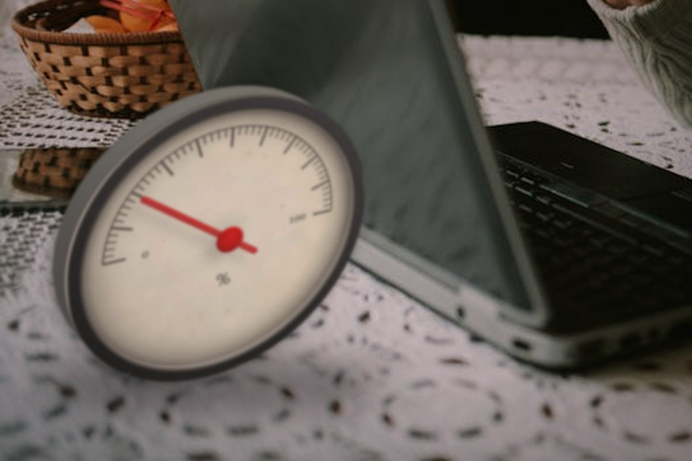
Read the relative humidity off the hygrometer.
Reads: 20 %
